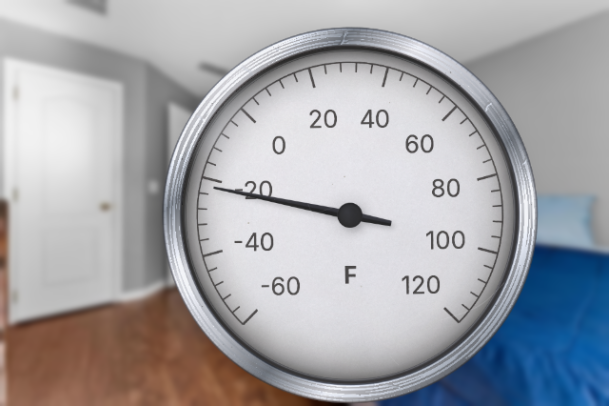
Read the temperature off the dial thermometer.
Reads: -22 °F
